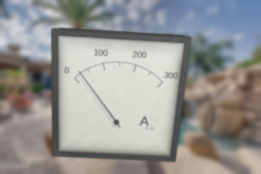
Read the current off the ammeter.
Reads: 25 A
